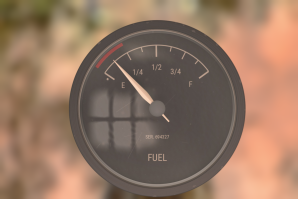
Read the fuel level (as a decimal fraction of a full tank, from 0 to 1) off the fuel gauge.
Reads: 0.125
